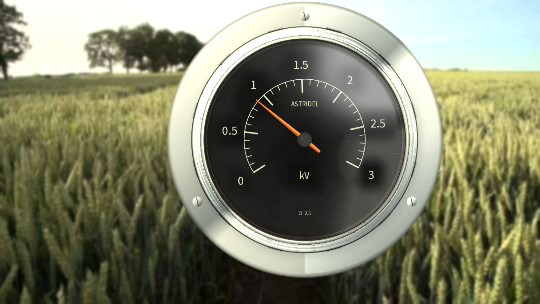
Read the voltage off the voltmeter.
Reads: 0.9 kV
